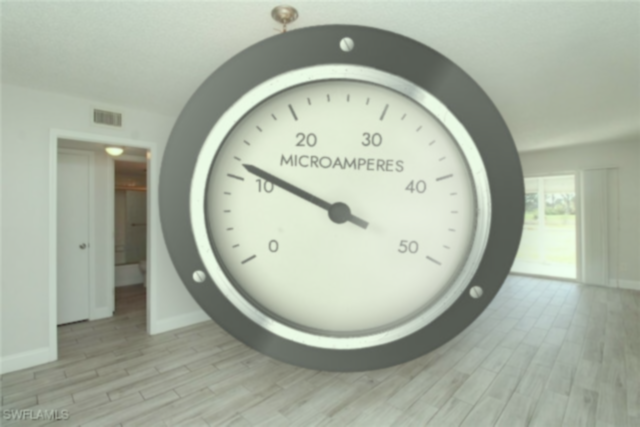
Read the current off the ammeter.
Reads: 12 µA
